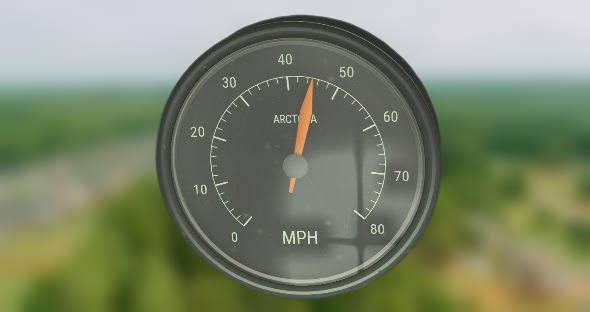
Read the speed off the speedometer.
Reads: 45 mph
